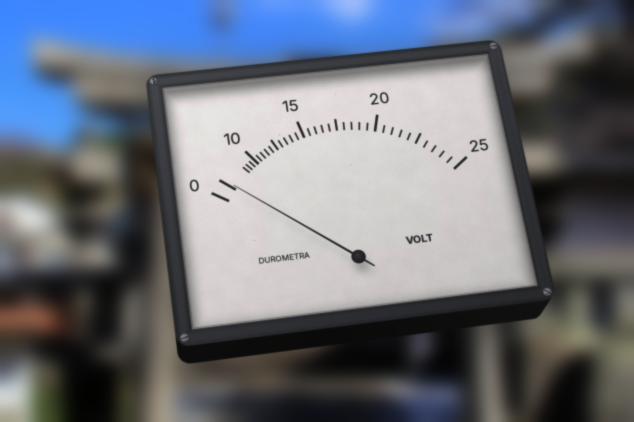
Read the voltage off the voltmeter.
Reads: 5 V
